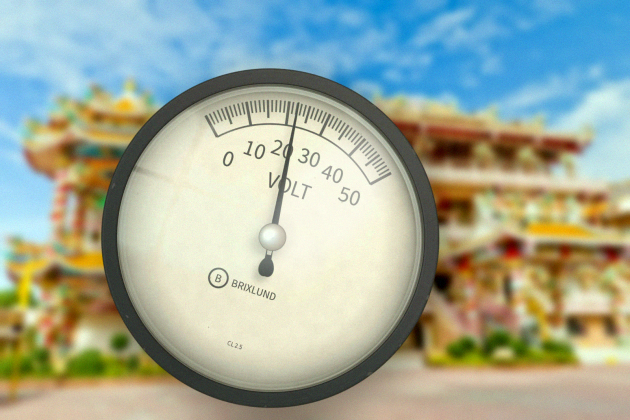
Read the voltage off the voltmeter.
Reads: 22 V
